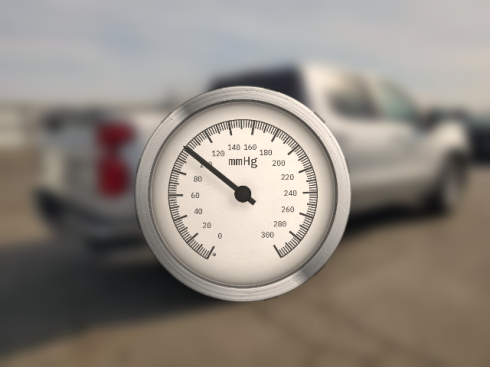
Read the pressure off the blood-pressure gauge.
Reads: 100 mmHg
